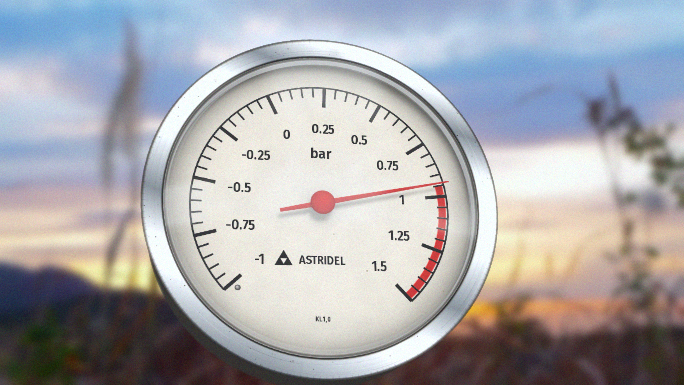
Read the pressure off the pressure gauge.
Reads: 0.95 bar
